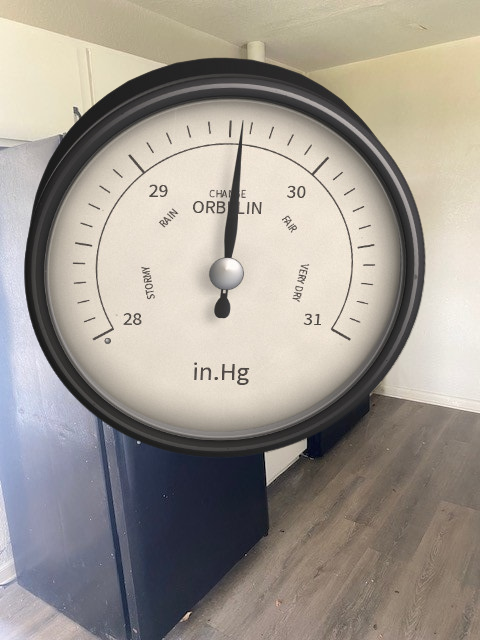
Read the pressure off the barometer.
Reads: 29.55 inHg
